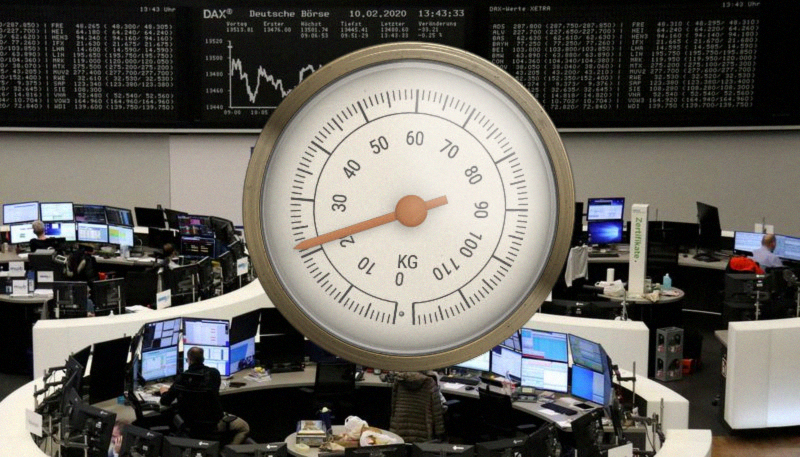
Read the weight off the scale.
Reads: 22 kg
